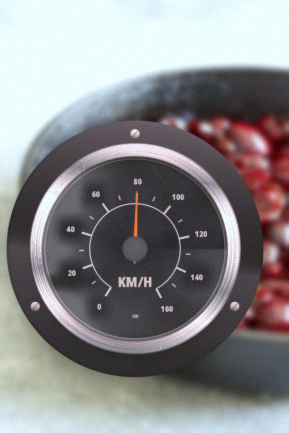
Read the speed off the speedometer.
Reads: 80 km/h
